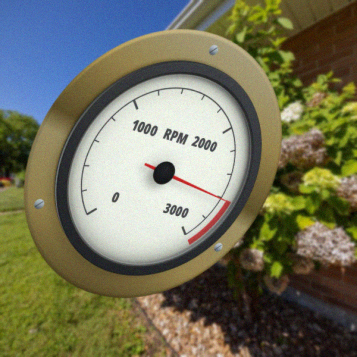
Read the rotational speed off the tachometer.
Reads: 2600 rpm
